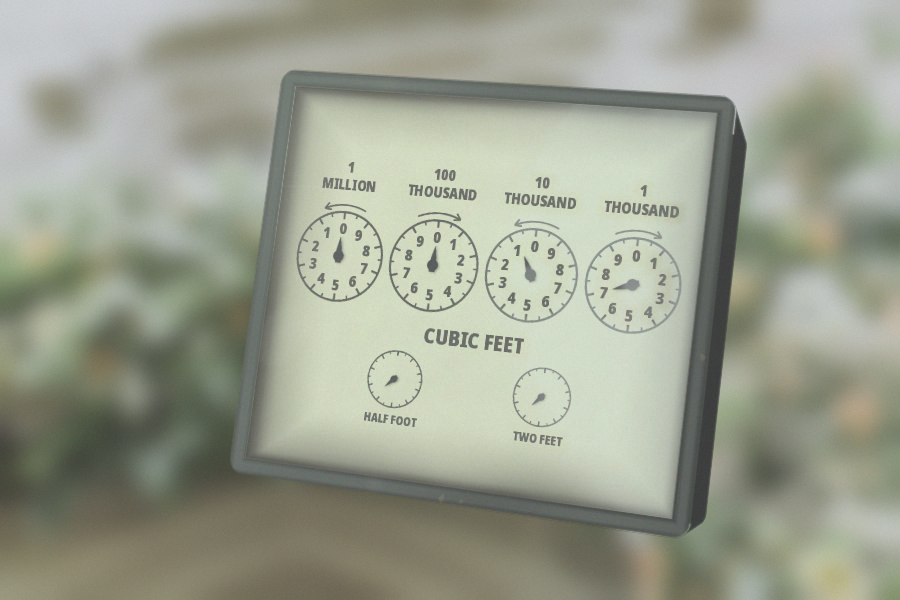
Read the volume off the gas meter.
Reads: 700 ft³
